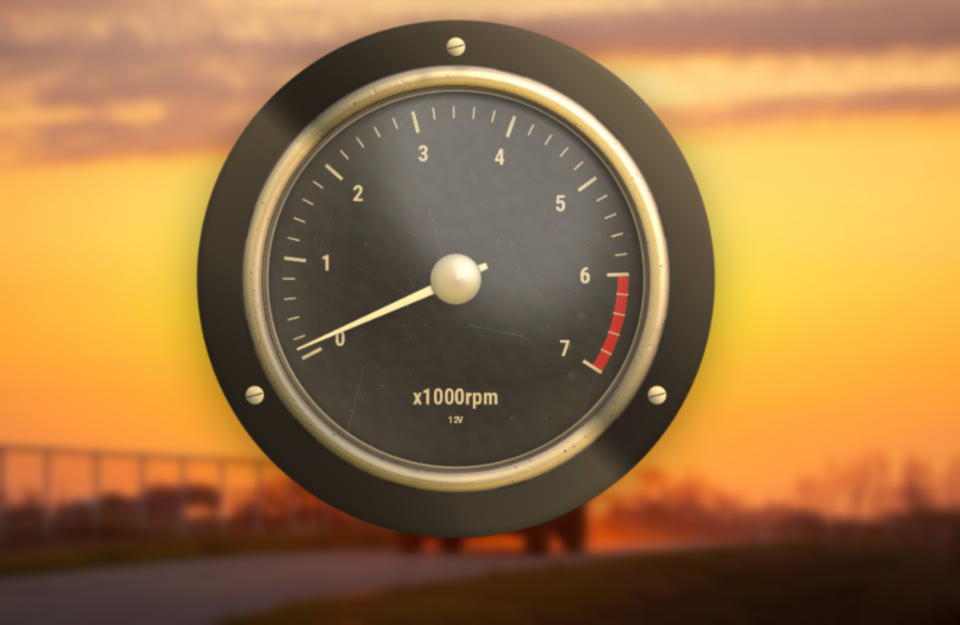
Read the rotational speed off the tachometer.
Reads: 100 rpm
